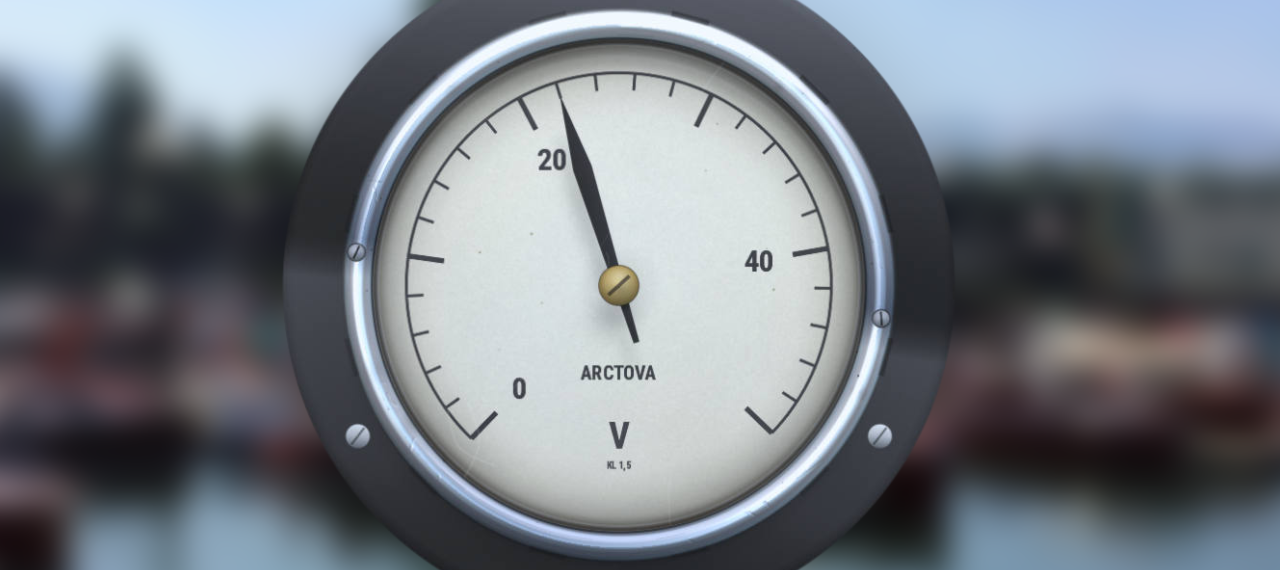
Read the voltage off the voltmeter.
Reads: 22 V
